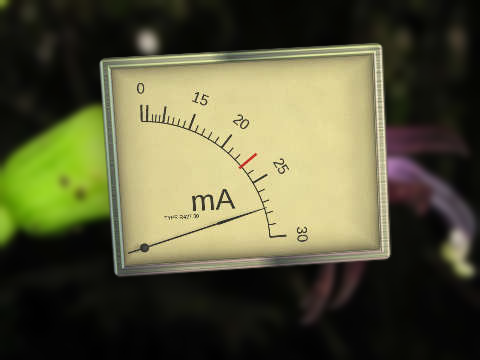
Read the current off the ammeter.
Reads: 27.5 mA
